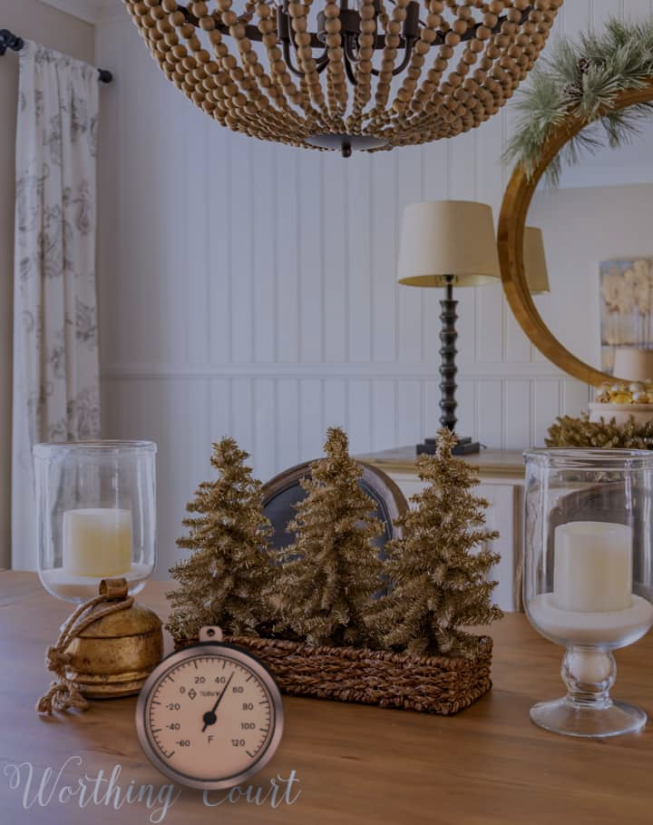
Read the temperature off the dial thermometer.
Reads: 48 °F
